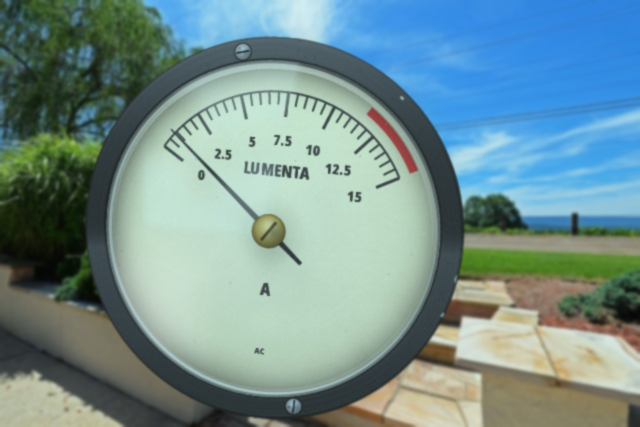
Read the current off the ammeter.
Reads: 1 A
